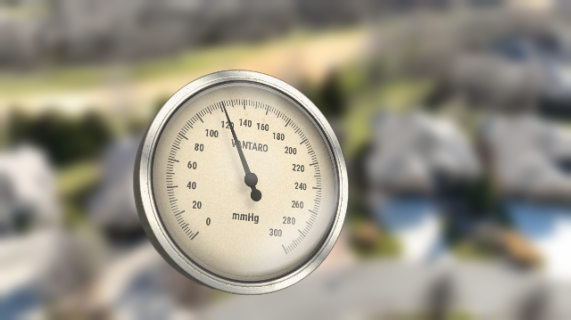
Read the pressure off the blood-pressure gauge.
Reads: 120 mmHg
